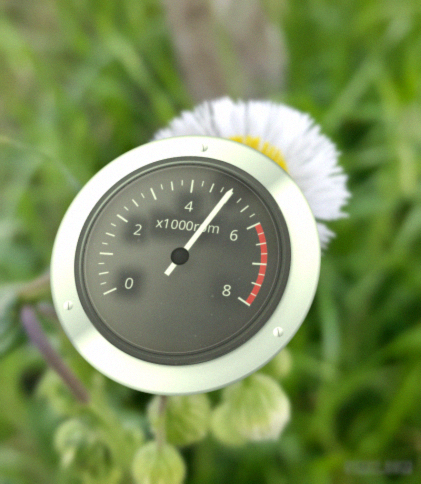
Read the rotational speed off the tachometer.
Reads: 5000 rpm
